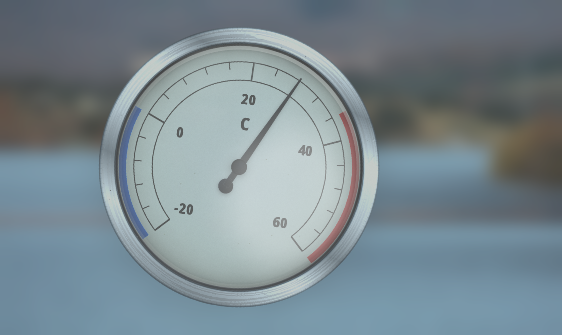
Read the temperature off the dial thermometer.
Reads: 28 °C
